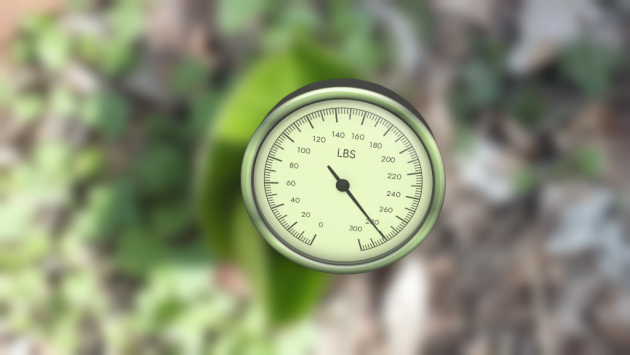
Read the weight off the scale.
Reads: 280 lb
